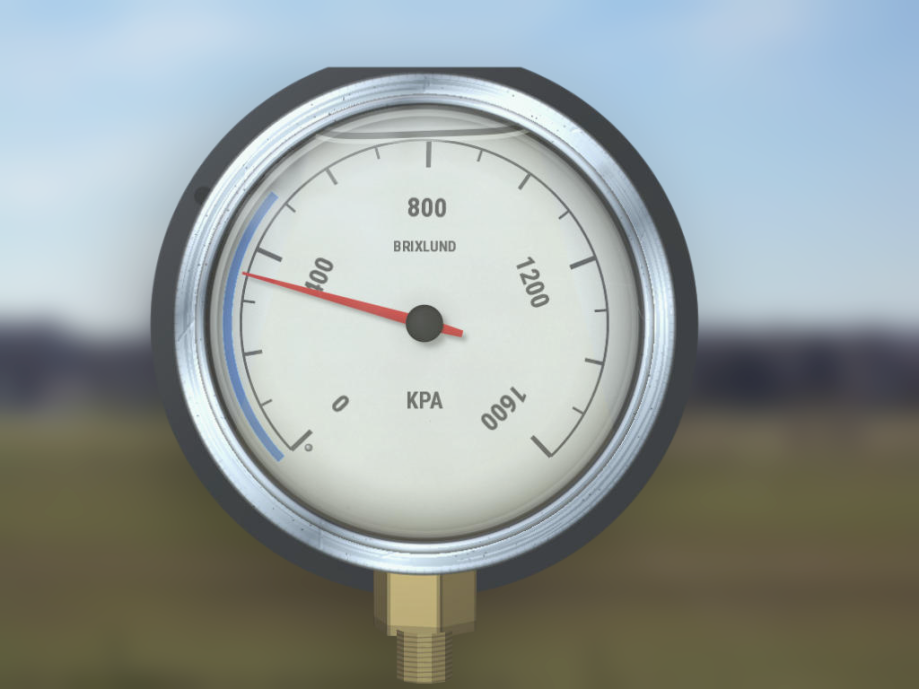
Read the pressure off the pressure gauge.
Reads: 350 kPa
